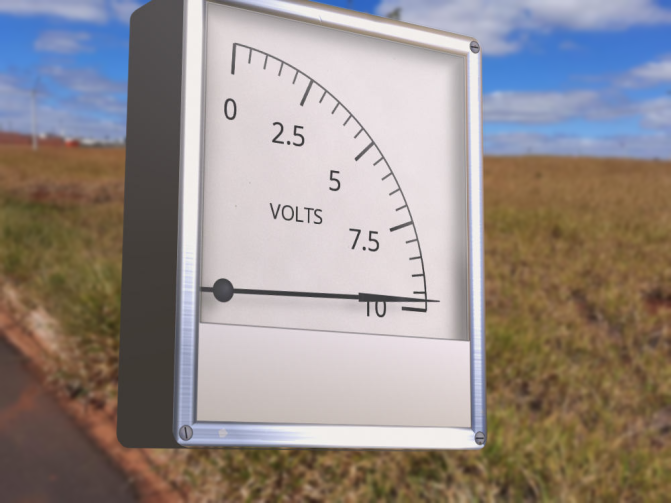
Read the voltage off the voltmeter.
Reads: 9.75 V
